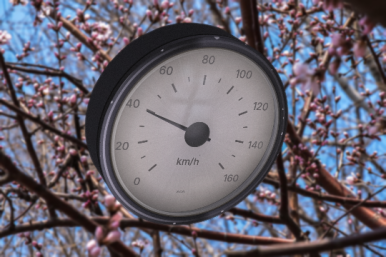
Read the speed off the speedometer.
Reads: 40 km/h
